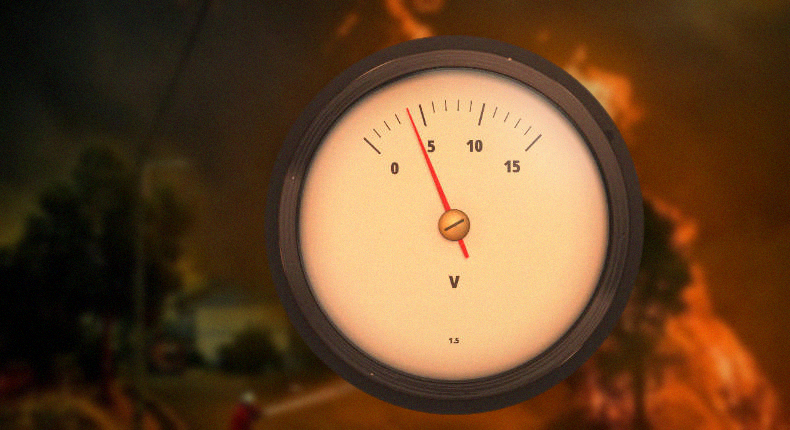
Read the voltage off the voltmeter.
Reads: 4 V
